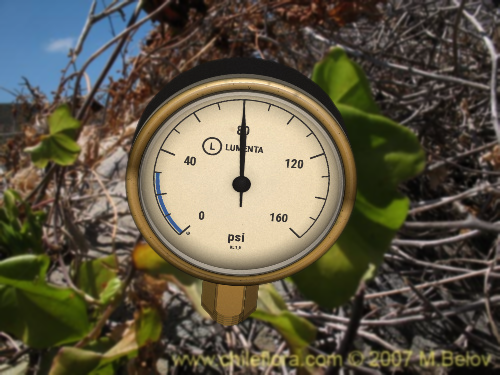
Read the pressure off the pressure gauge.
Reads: 80 psi
